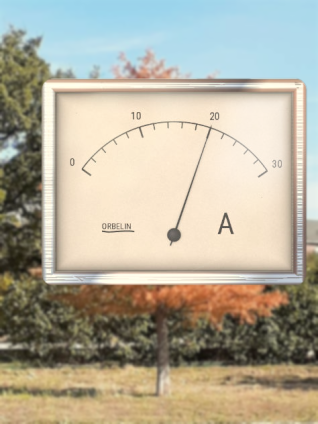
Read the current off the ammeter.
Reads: 20 A
